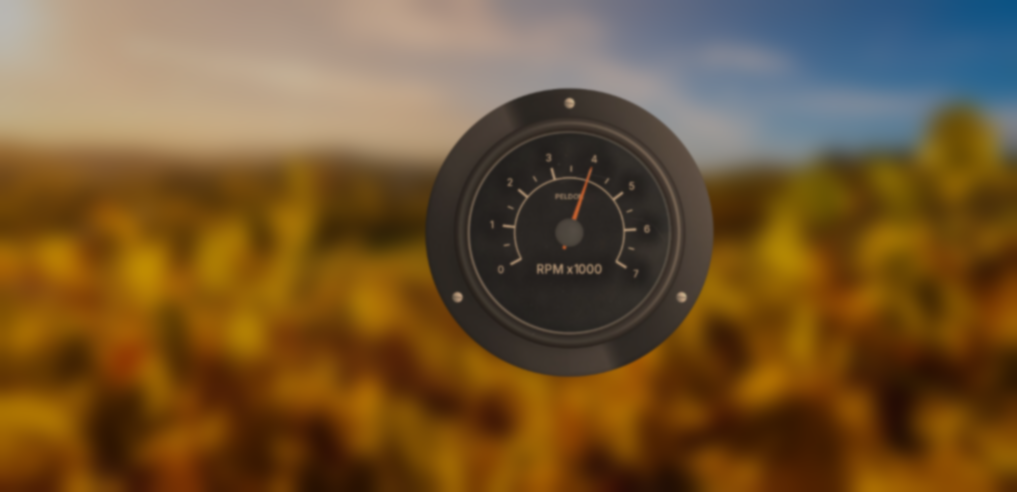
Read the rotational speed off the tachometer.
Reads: 4000 rpm
